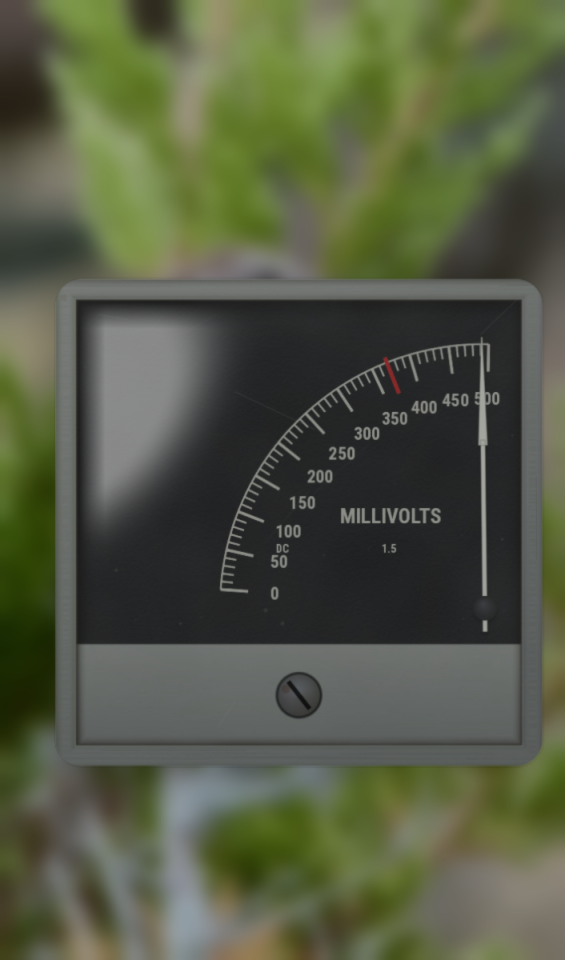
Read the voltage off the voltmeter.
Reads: 490 mV
